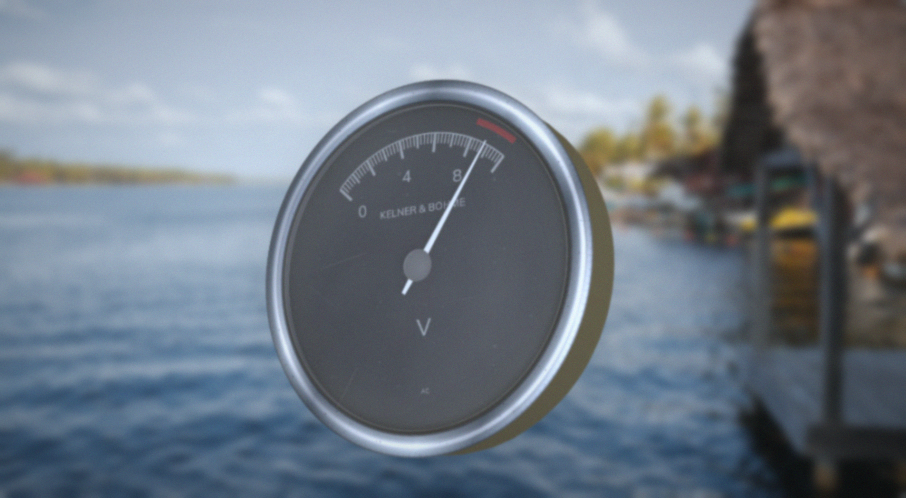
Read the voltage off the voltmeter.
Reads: 9 V
